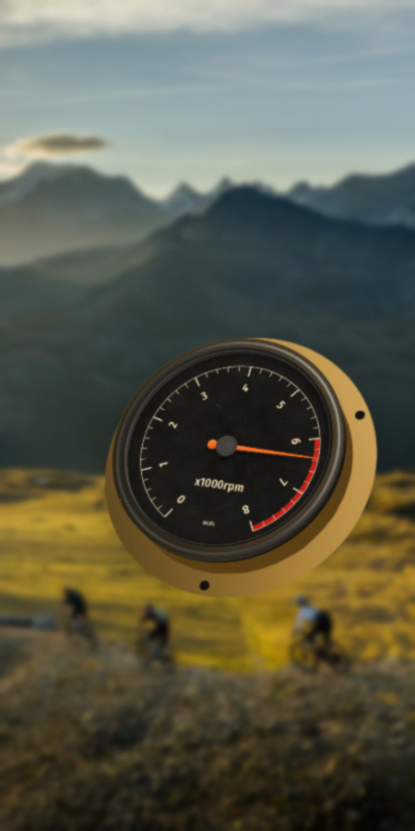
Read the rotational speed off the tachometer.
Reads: 6400 rpm
